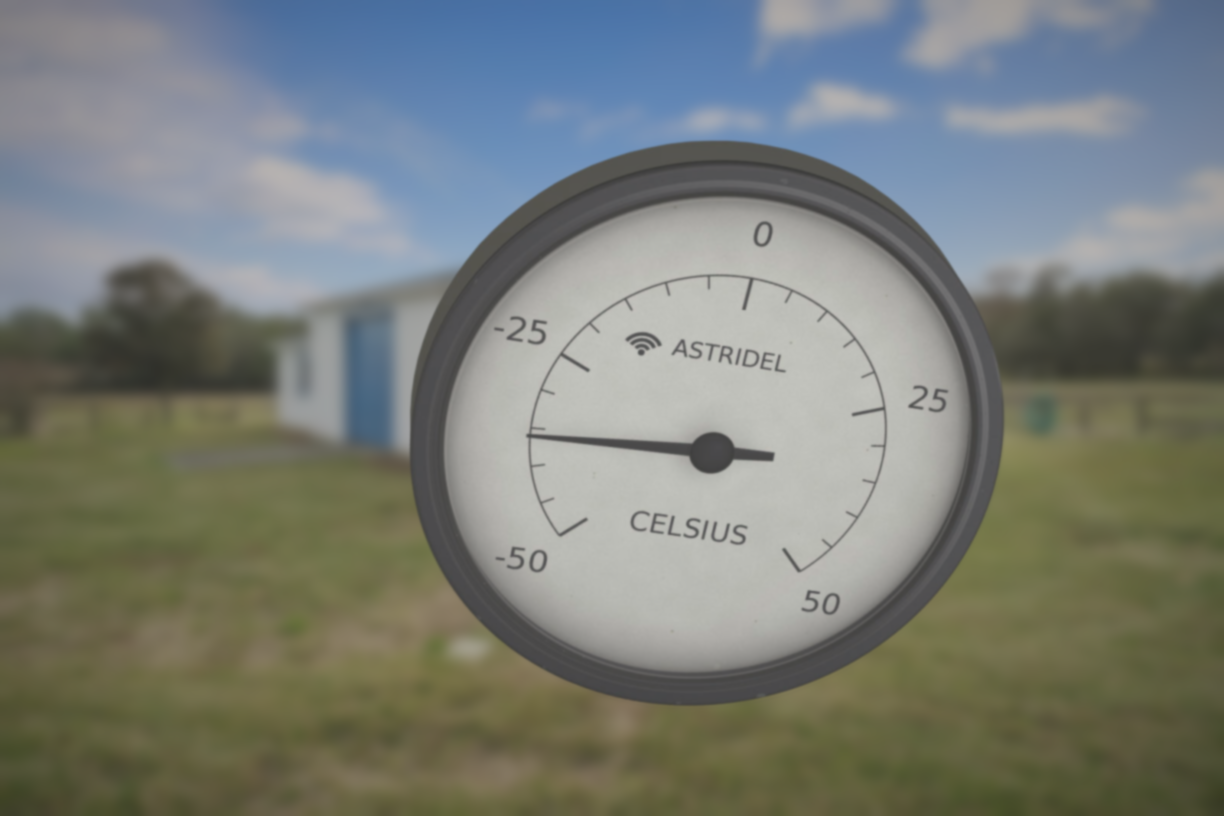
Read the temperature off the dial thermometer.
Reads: -35 °C
